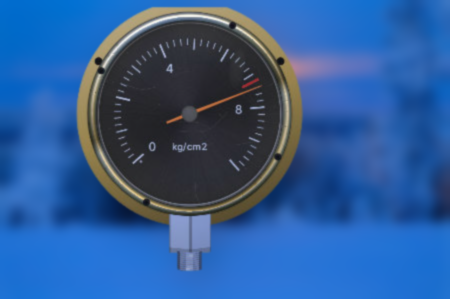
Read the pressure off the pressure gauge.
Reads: 7.4 kg/cm²
